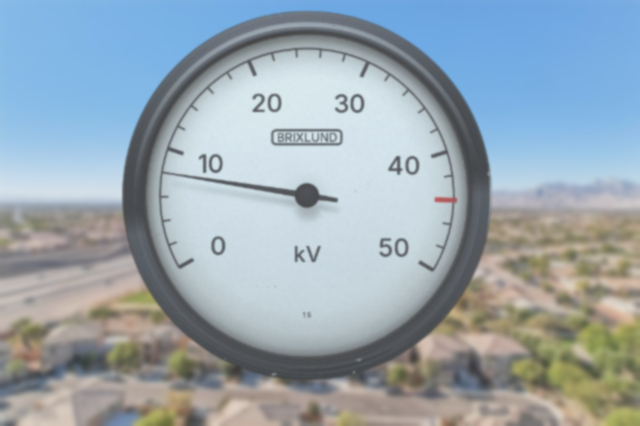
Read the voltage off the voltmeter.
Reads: 8 kV
